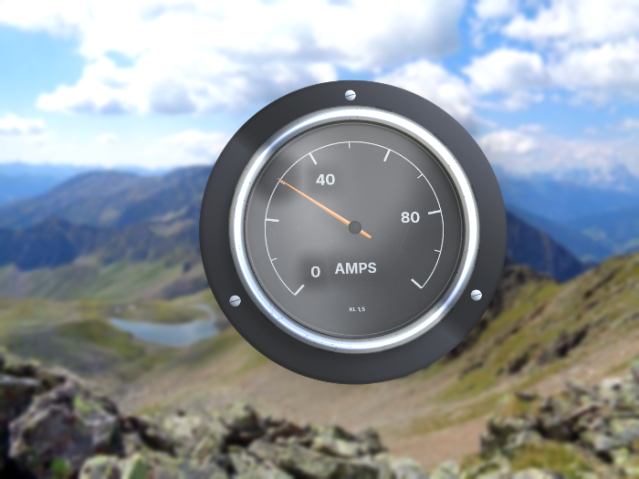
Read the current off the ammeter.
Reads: 30 A
